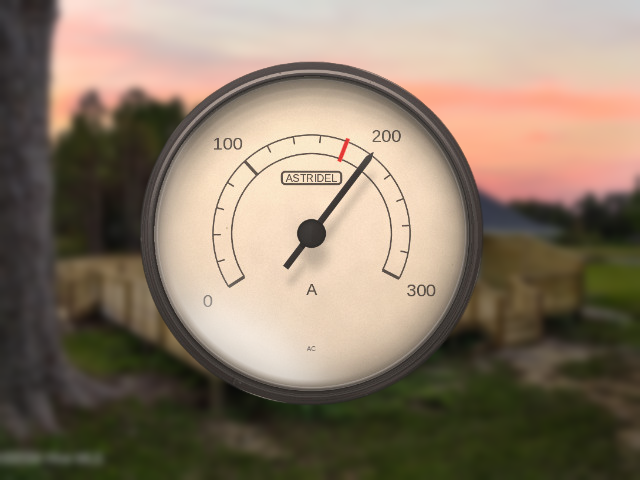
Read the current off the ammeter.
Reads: 200 A
